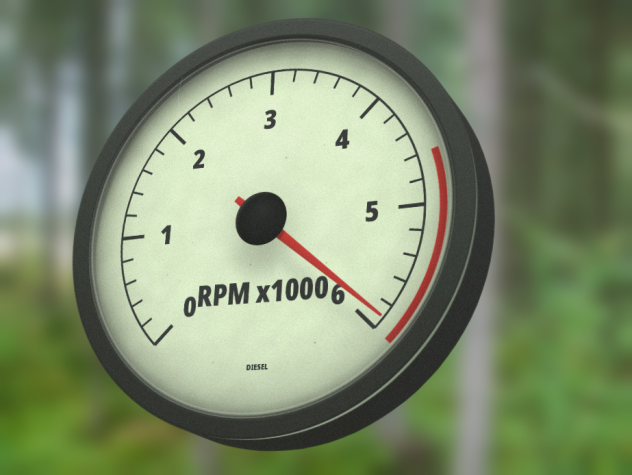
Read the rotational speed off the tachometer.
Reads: 5900 rpm
